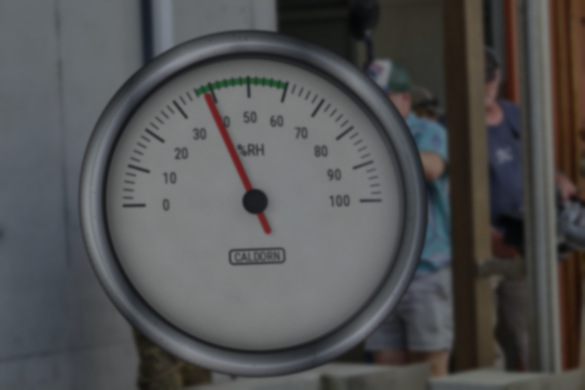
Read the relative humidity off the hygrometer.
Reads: 38 %
